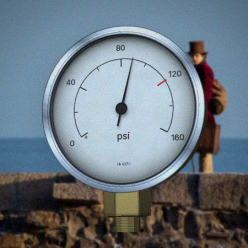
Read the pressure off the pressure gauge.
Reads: 90 psi
